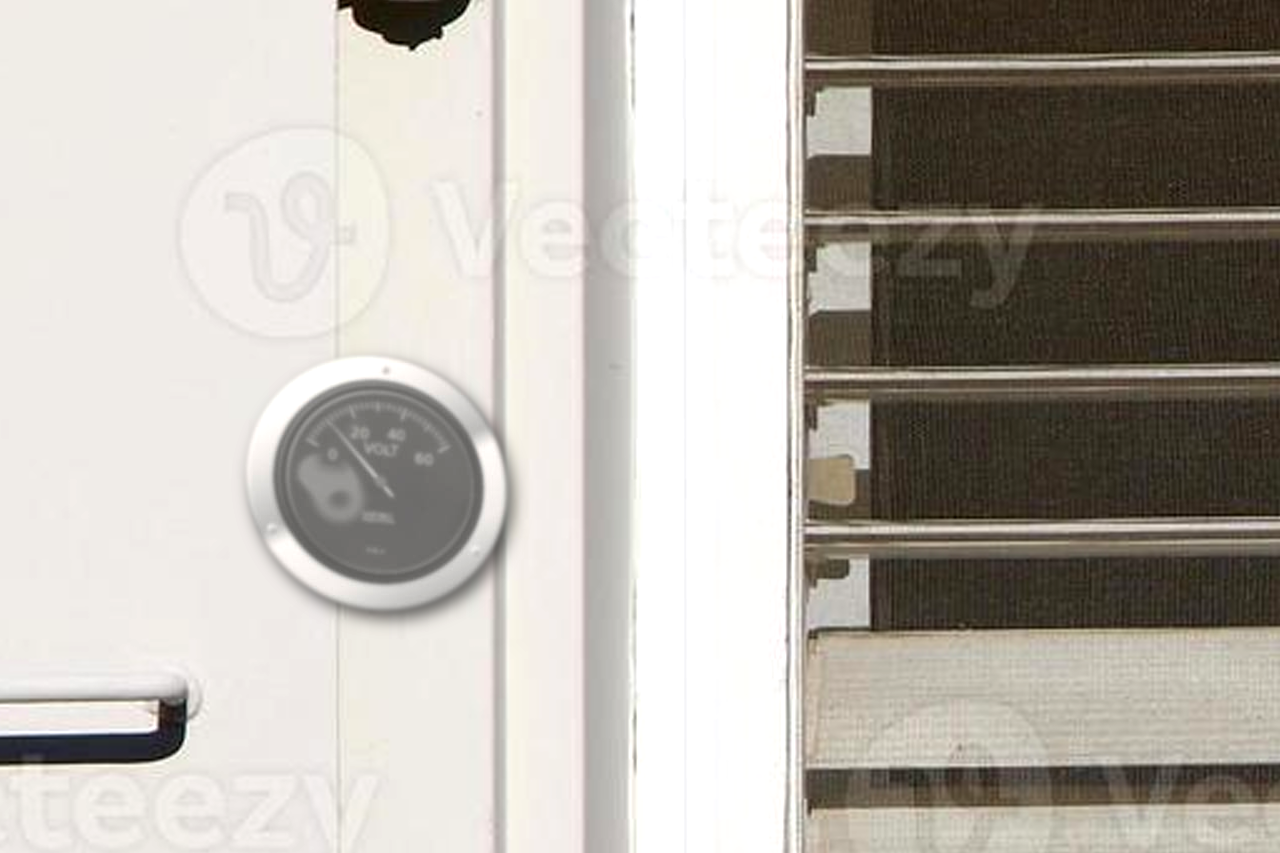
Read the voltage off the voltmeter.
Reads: 10 V
